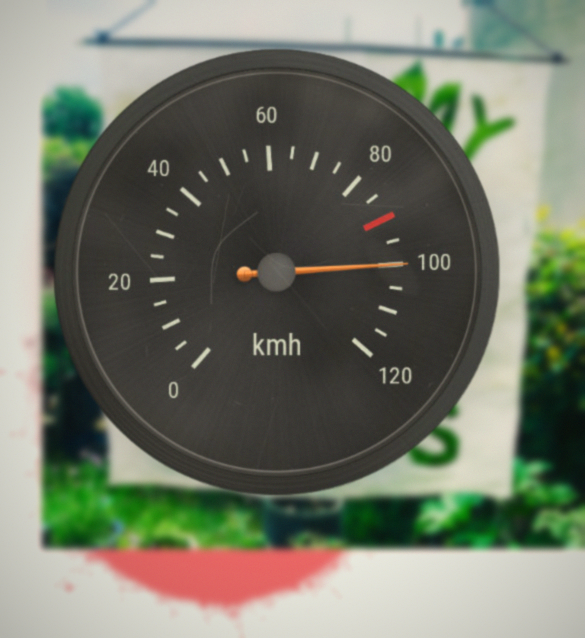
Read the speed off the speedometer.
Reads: 100 km/h
